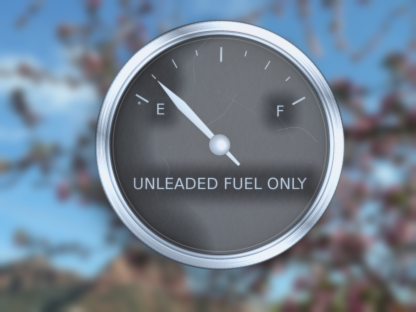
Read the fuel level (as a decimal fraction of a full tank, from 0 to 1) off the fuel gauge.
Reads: 0.125
